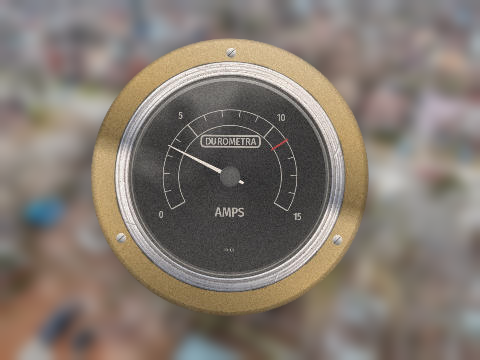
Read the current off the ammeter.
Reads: 3.5 A
